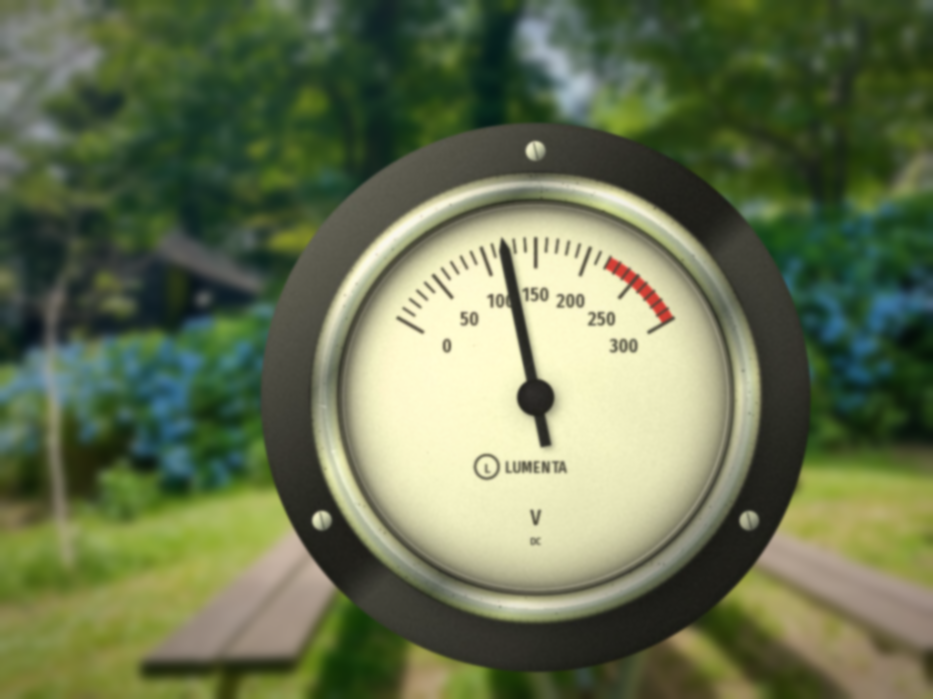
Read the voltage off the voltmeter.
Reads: 120 V
